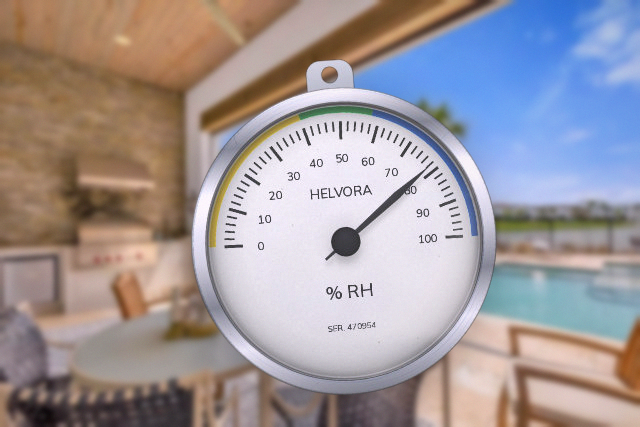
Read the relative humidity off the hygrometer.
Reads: 78 %
